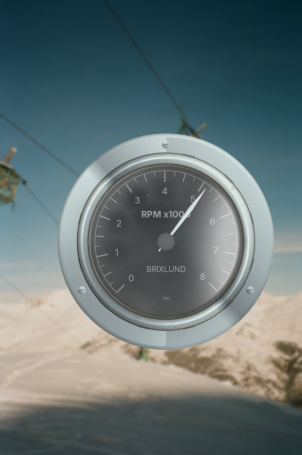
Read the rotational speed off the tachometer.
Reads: 5125 rpm
